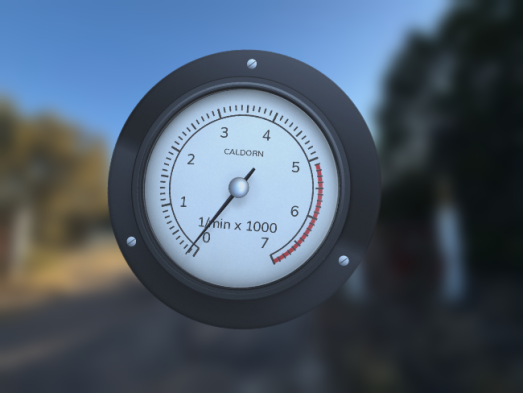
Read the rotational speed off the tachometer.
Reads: 100 rpm
